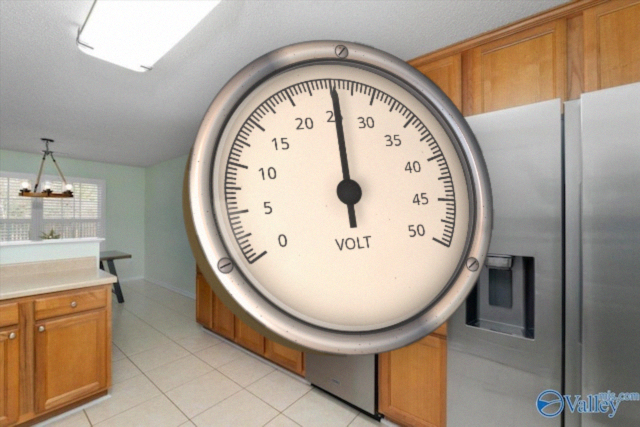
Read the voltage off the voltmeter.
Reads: 25 V
